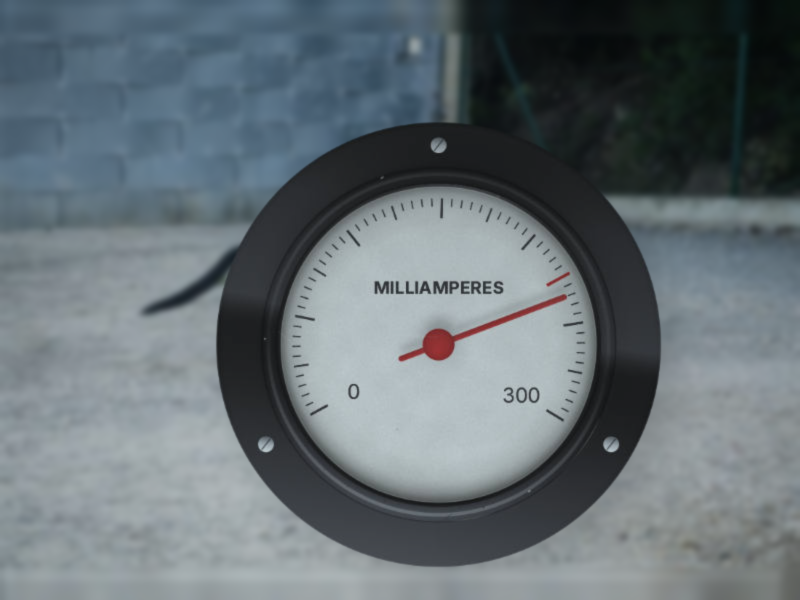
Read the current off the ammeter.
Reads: 235 mA
